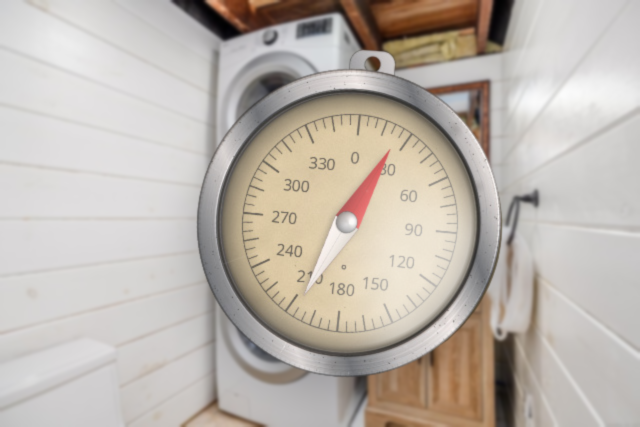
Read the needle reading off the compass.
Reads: 25 °
